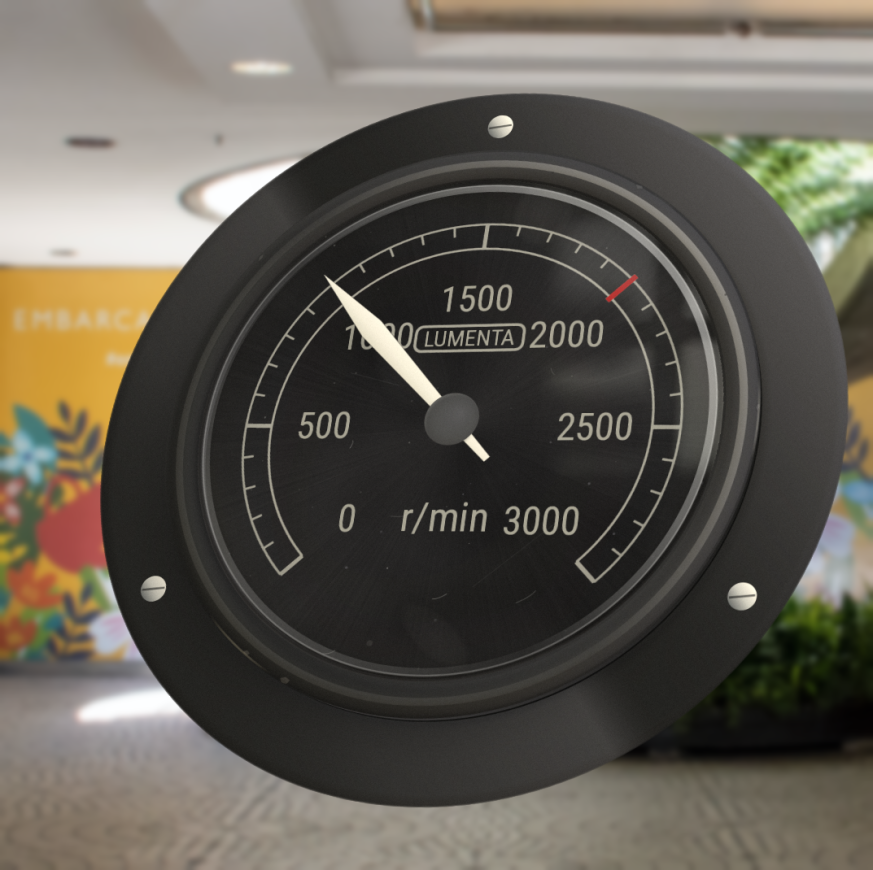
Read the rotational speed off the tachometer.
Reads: 1000 rpm
